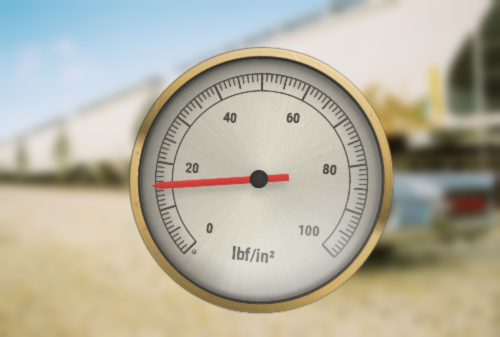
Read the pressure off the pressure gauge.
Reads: 15 psi
